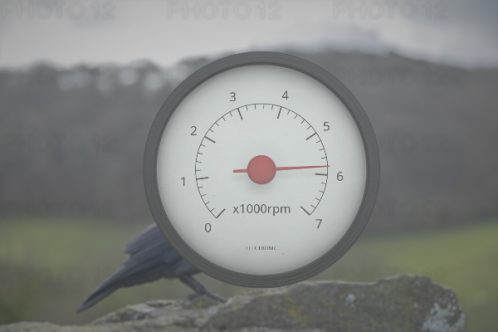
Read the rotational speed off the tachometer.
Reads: 5800 rpm
